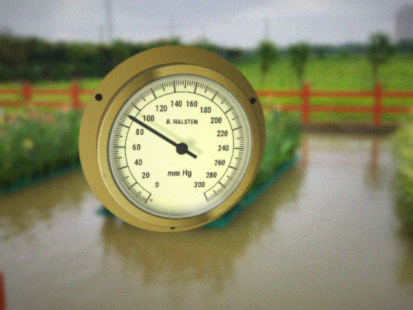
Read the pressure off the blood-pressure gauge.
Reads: 90 mmHg
